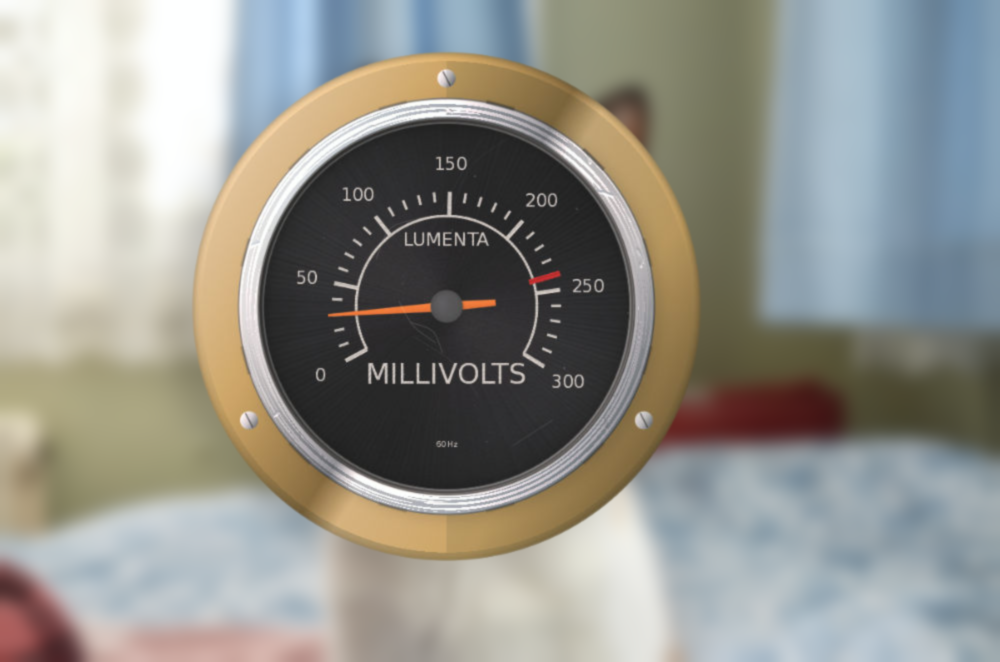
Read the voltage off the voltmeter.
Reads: 30 mV
